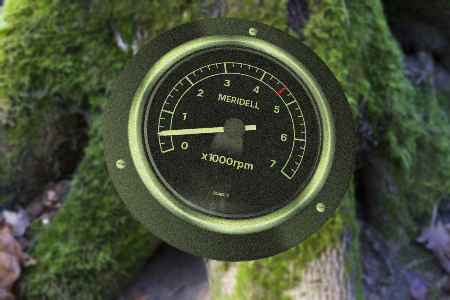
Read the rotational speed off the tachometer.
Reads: 400 rpm
